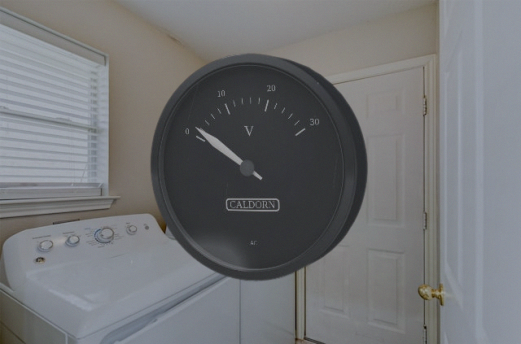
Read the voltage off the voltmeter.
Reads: 2 V
